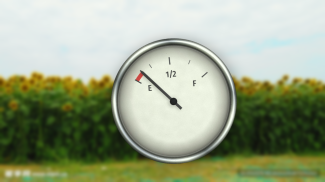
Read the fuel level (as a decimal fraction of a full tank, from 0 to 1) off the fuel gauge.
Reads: 0.125
